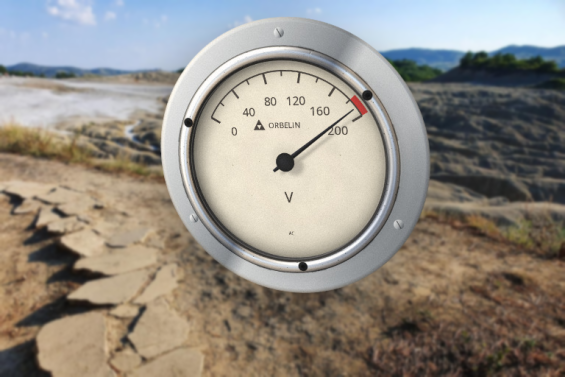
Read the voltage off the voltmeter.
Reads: 190 V
